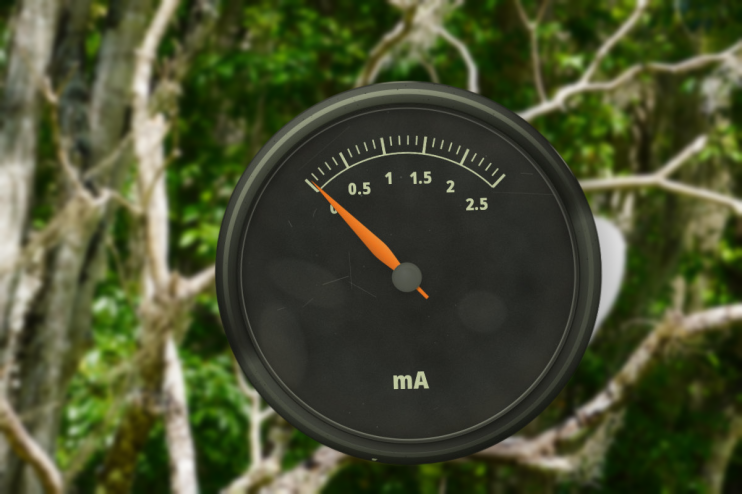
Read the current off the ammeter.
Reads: 0.05 mA
